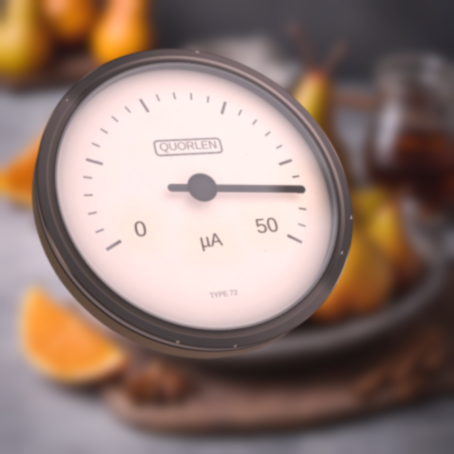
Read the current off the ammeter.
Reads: 44 µA
